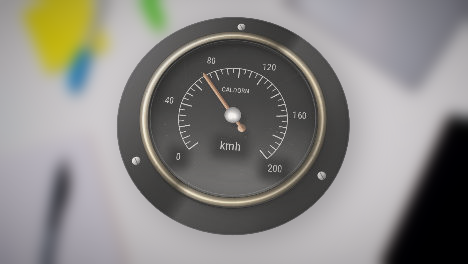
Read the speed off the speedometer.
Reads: 70 km/h
